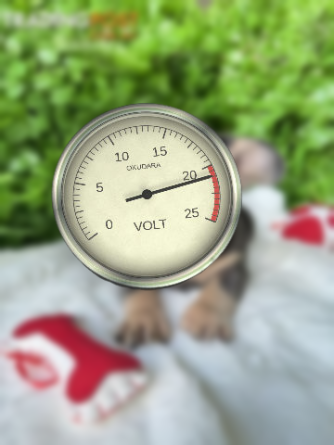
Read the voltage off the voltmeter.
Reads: 21 V
